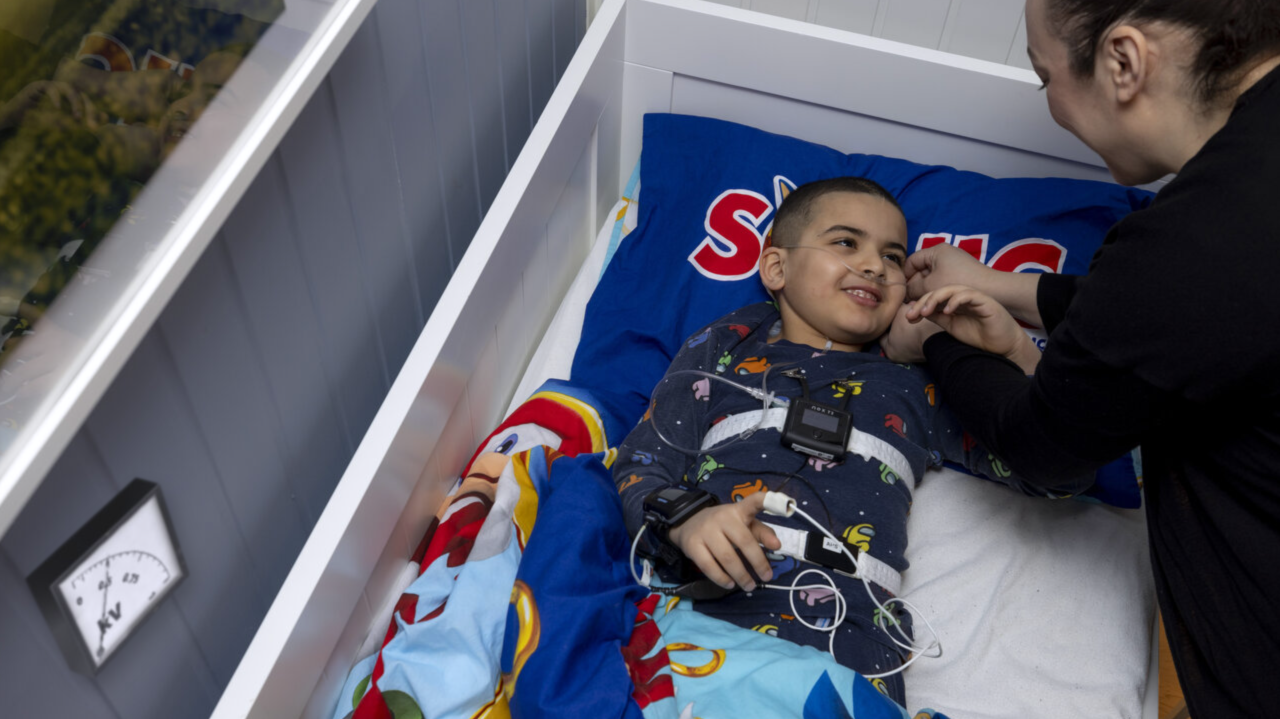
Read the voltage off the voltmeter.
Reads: 0.5 kV
